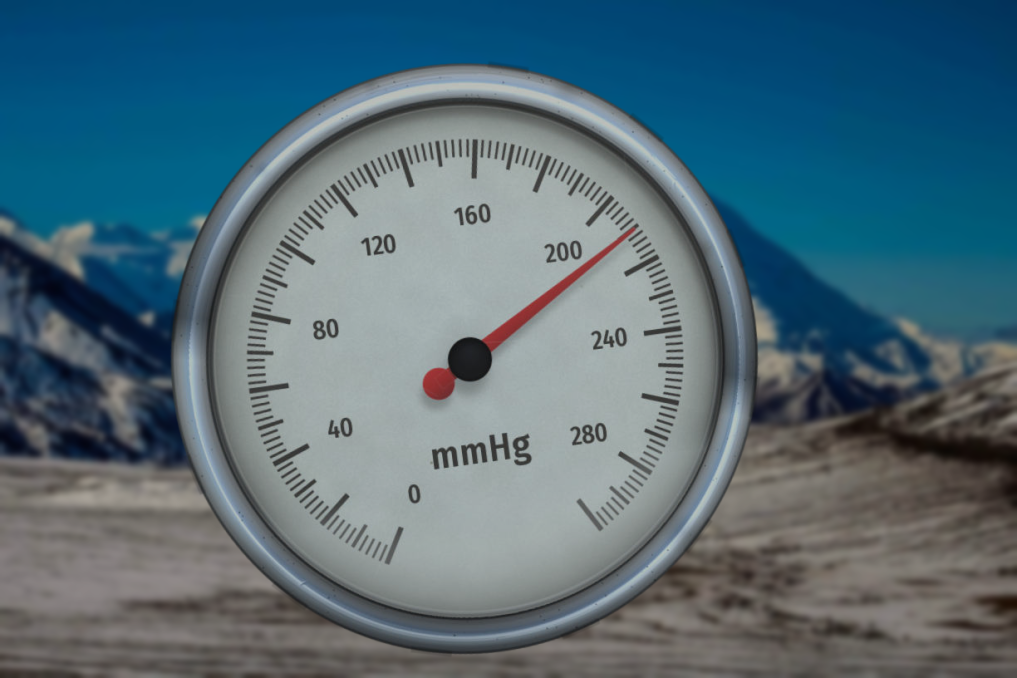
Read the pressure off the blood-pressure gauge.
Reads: 210 mmHg
